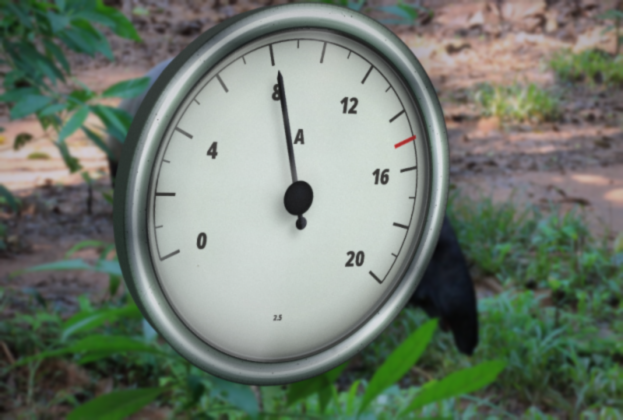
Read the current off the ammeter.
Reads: 8 A
